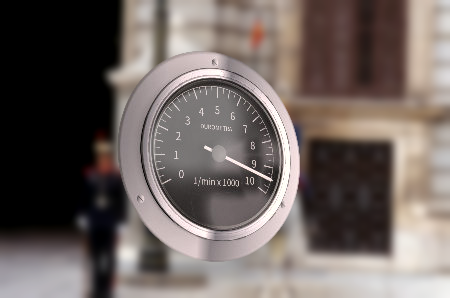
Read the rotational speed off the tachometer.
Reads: 9500 rpm
